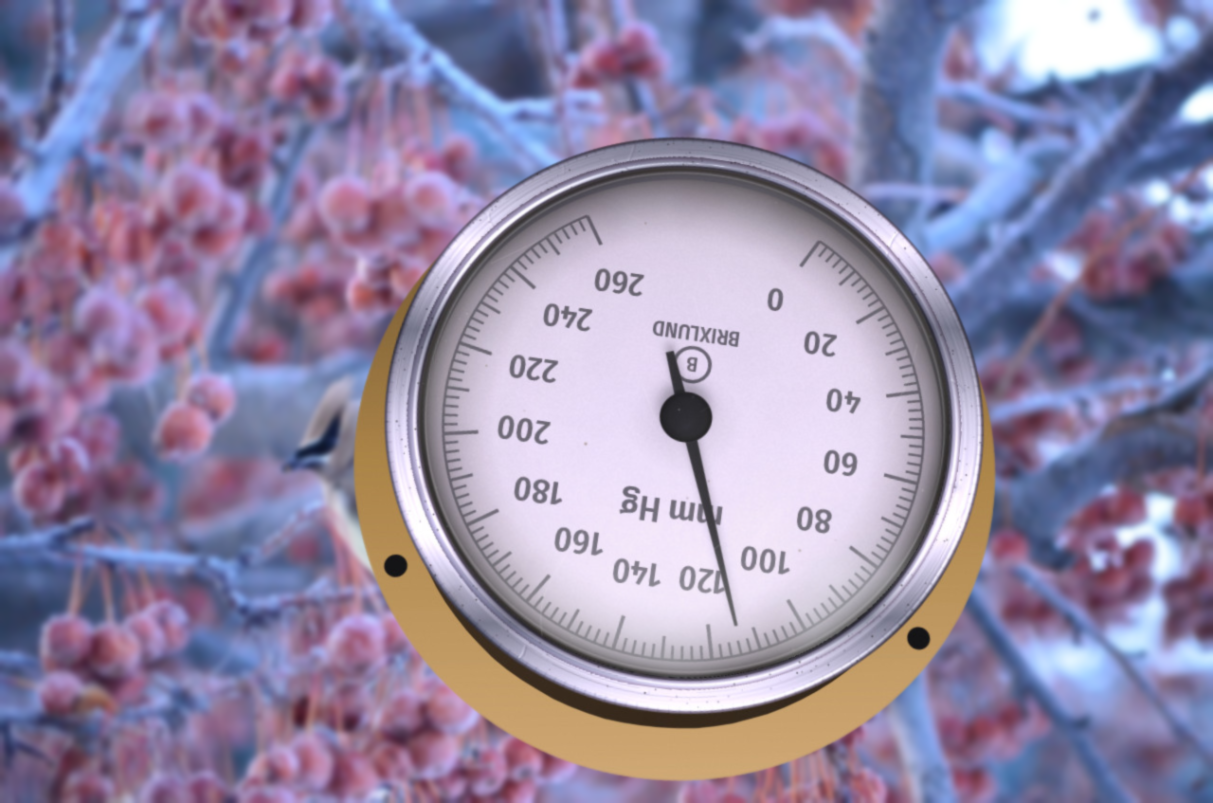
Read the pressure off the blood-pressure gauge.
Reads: 114 mmHg
